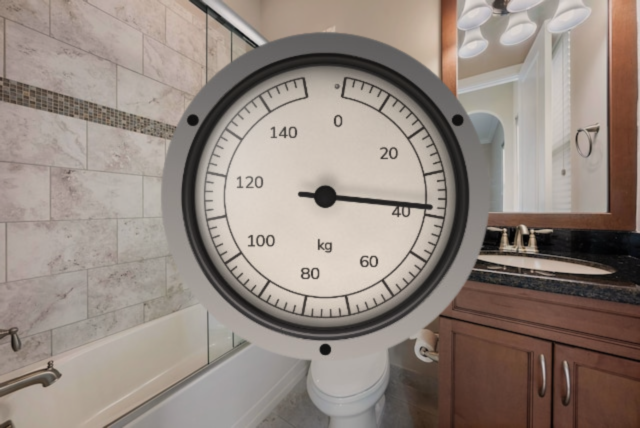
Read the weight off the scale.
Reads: 38 kg
